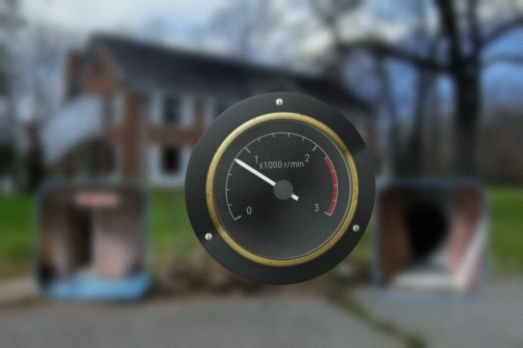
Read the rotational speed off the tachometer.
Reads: 800 rpm
